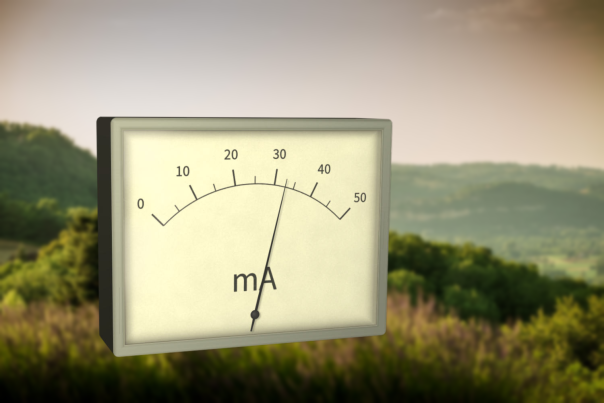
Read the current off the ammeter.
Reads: 32.5 mA
